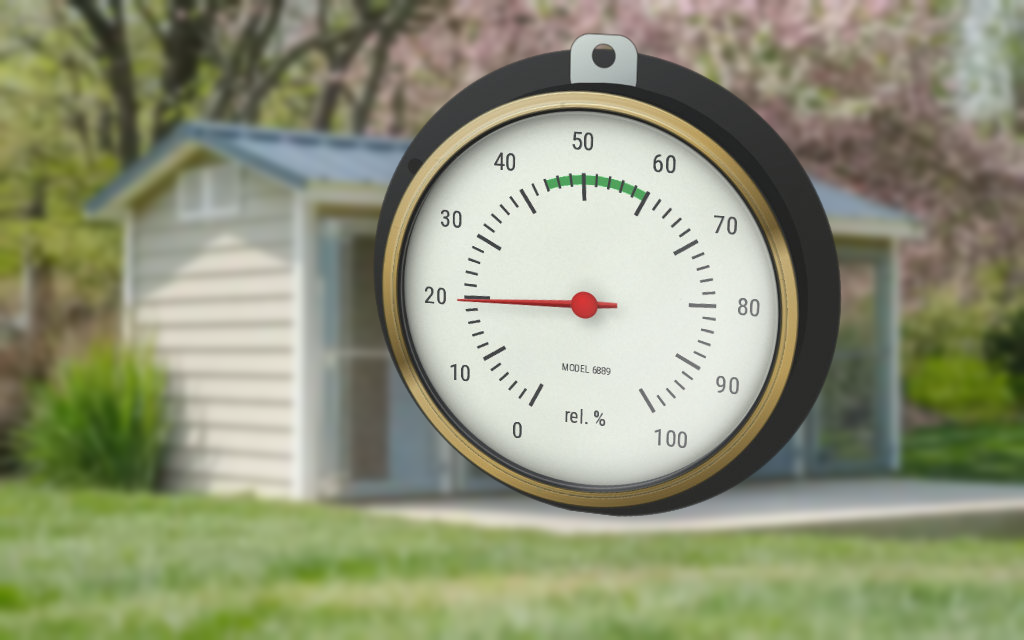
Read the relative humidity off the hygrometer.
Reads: 20 %
